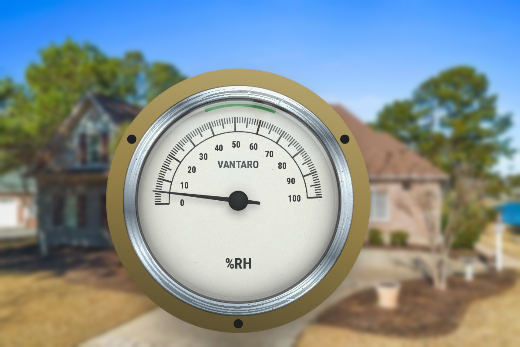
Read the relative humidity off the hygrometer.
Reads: 5 %
